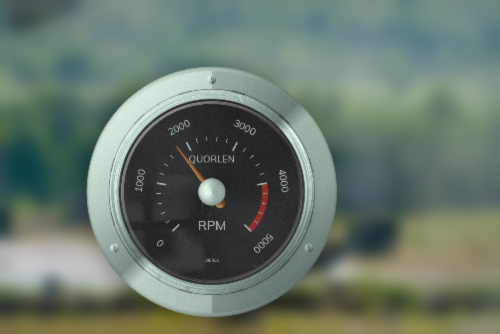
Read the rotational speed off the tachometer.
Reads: 1800 rpm
